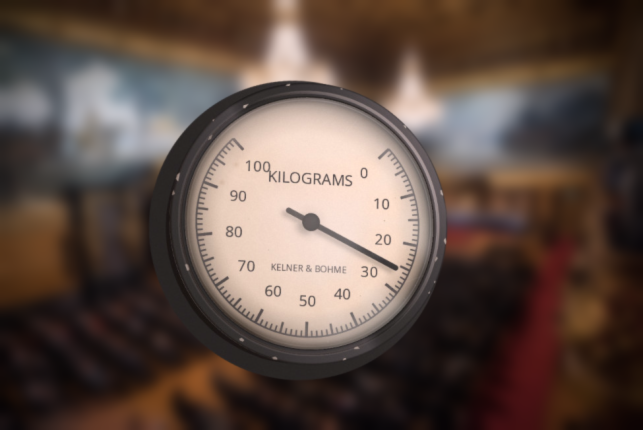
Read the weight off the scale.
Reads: 26 kg
